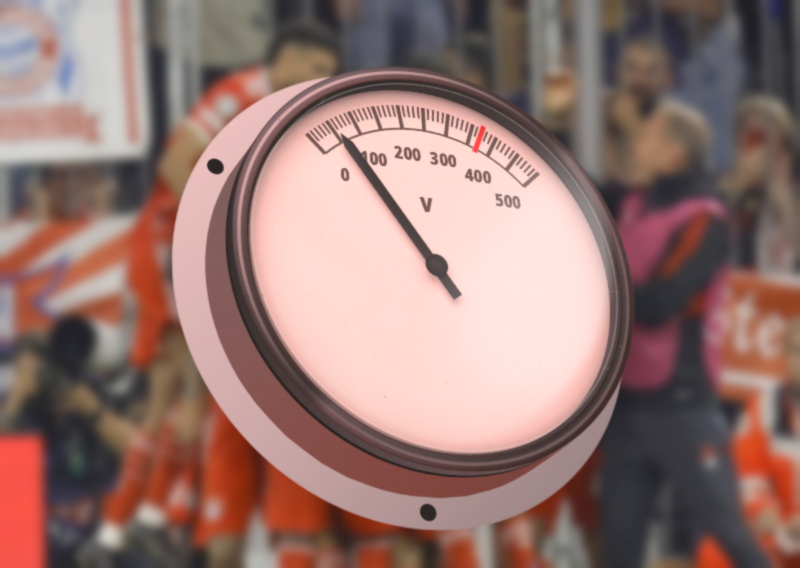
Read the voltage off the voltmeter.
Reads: 50 V
